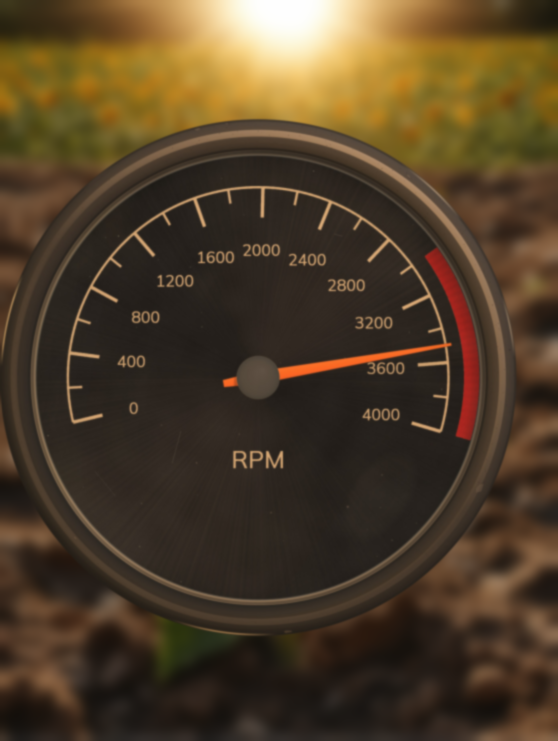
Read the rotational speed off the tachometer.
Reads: 3500 rpm
